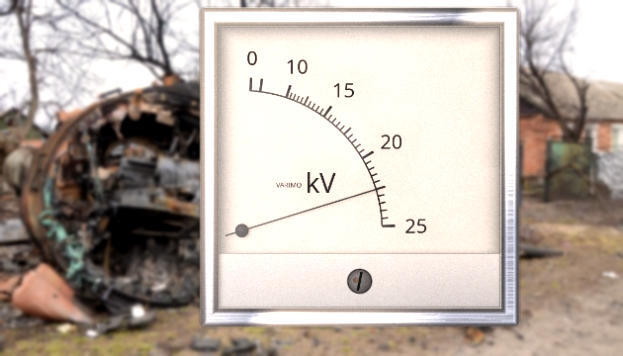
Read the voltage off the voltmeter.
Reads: 22.5 kV
